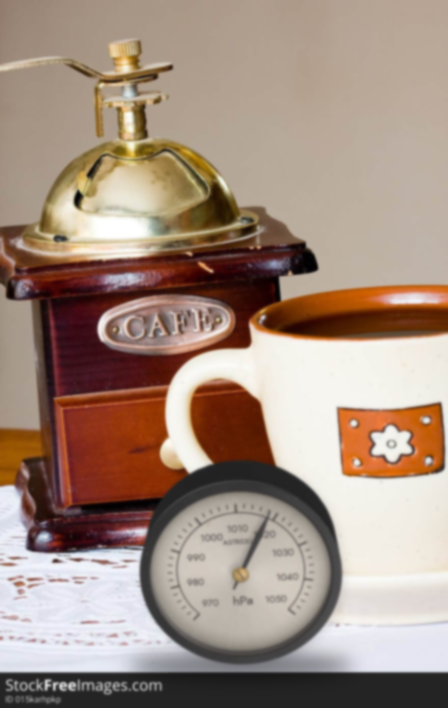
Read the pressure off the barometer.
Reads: 1018 hPa
